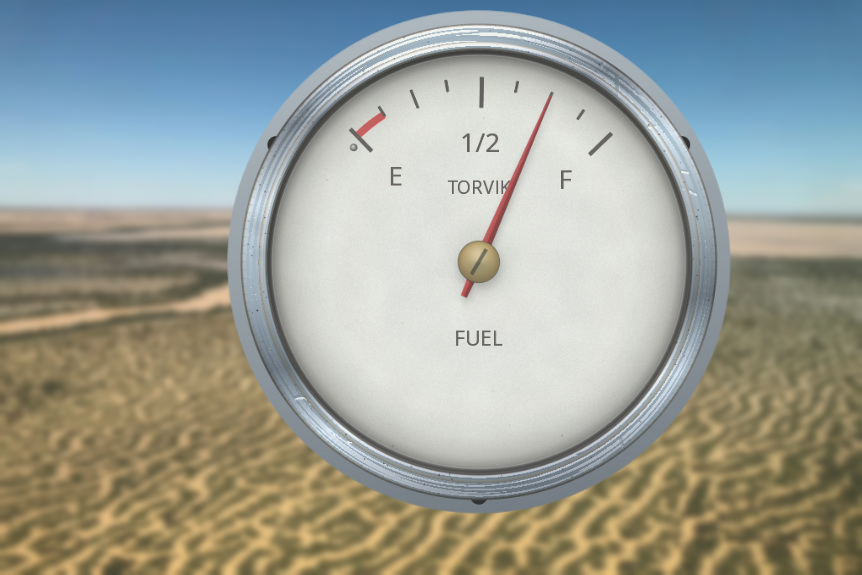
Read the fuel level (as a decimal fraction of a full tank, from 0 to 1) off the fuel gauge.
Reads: 0.75
